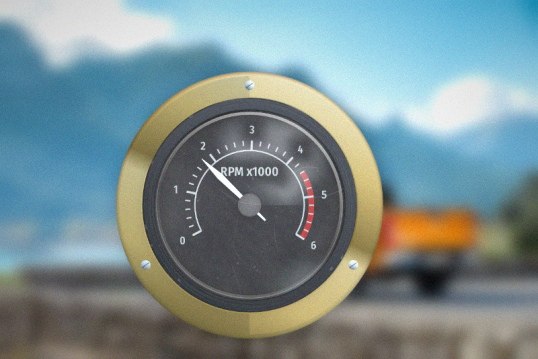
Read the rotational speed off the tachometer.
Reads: 1800 rpm
